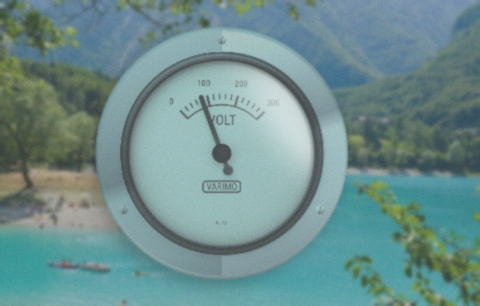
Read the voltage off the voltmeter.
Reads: 80 V
